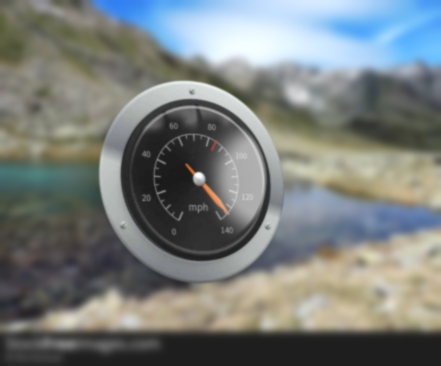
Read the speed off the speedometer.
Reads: 135 mph
